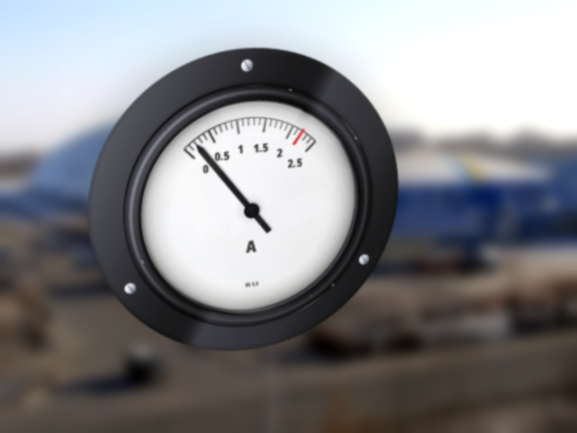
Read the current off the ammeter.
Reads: 0.2 A
